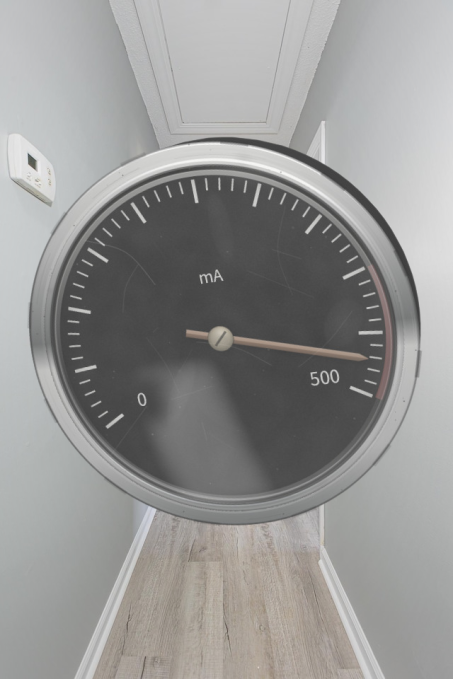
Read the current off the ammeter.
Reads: 470 mA
